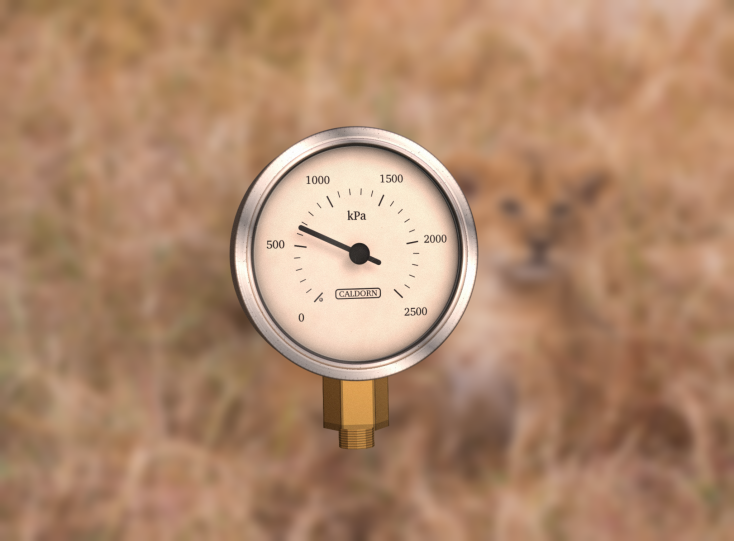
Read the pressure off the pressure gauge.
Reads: 650 kPa
